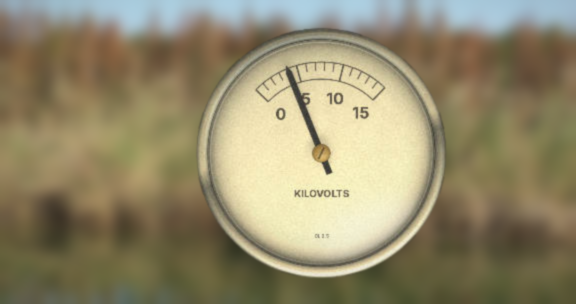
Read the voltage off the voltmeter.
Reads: 4 kV
